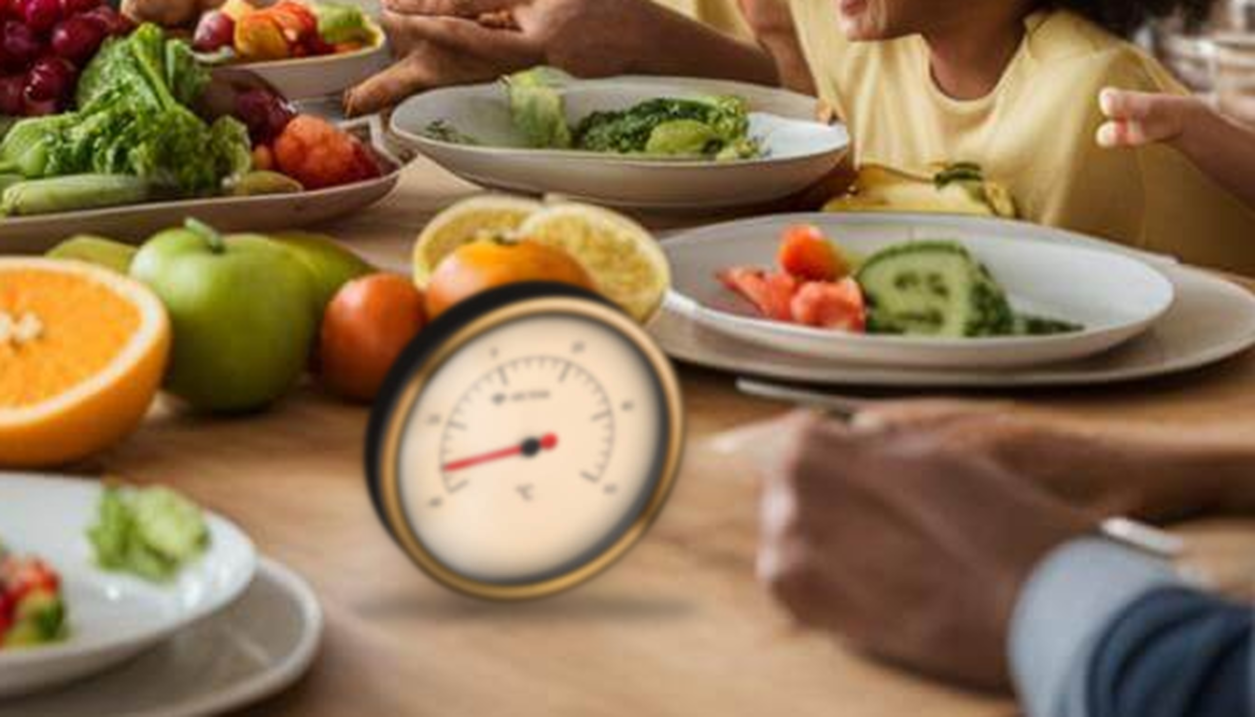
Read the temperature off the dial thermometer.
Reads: -32 °C
